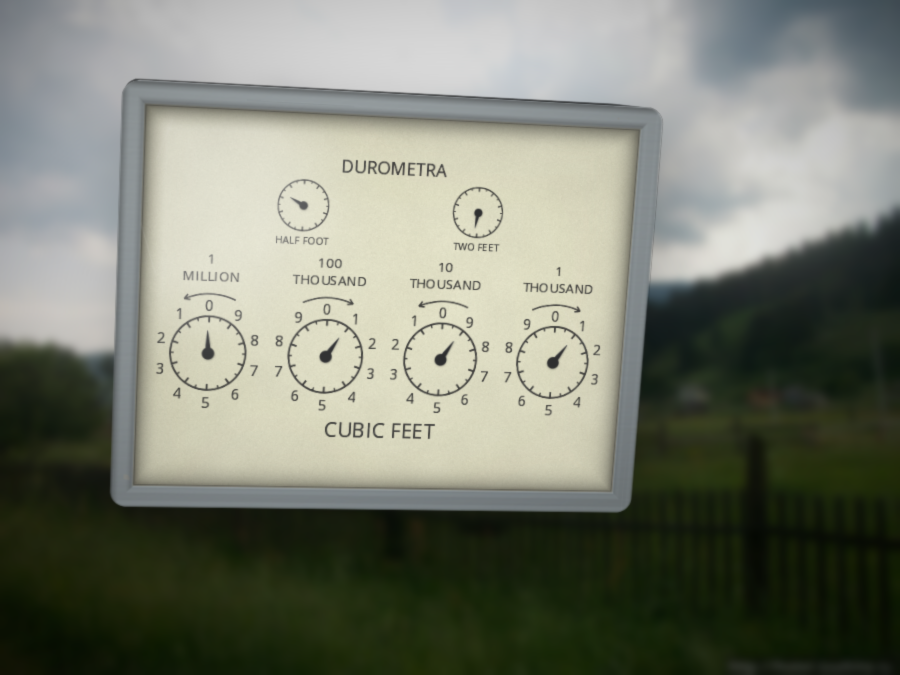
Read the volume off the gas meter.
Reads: 9100 ft³
